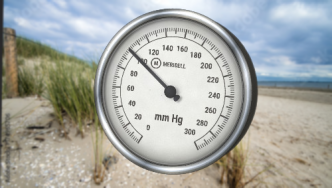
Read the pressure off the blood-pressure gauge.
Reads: 100 mmHg
